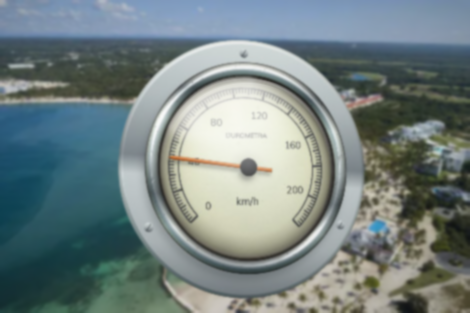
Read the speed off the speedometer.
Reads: 40 km/h
